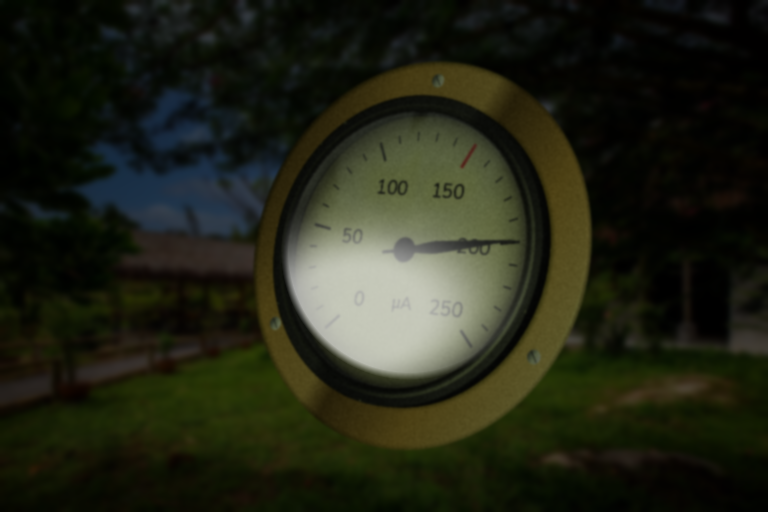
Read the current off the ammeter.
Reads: 200 µA
